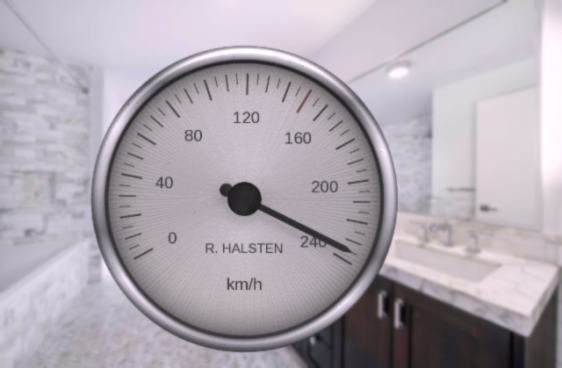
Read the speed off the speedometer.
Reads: 235 km/h
